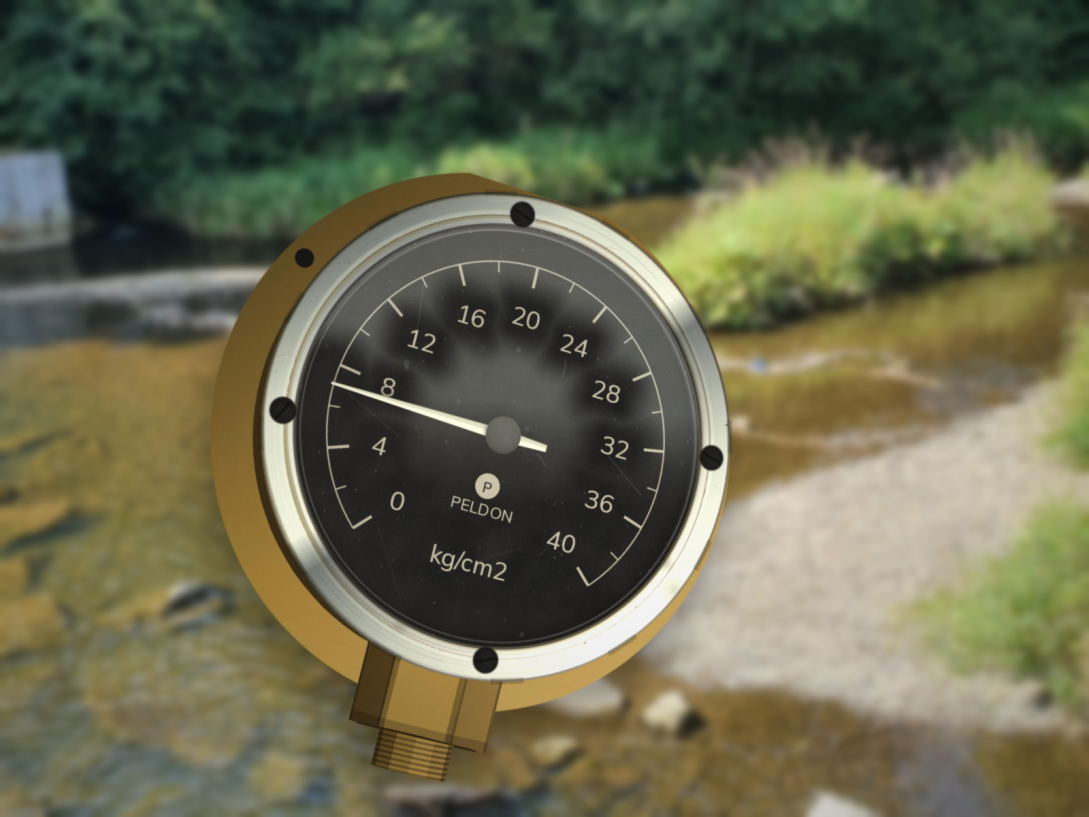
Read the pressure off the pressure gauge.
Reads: 7 kg/cm²
